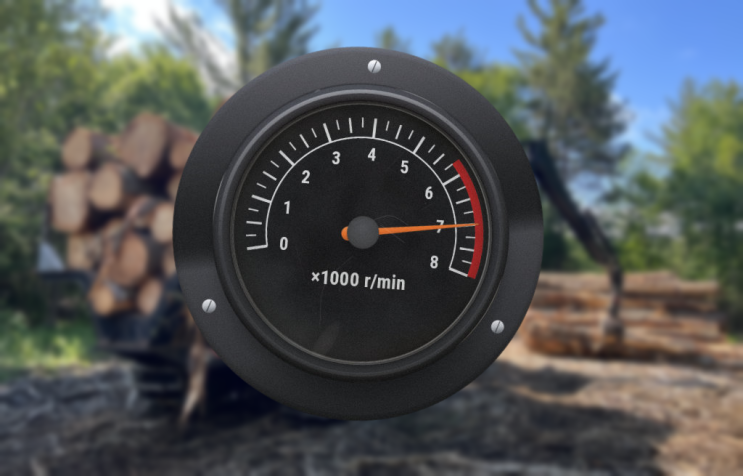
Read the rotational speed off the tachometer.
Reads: 7000 rpm
